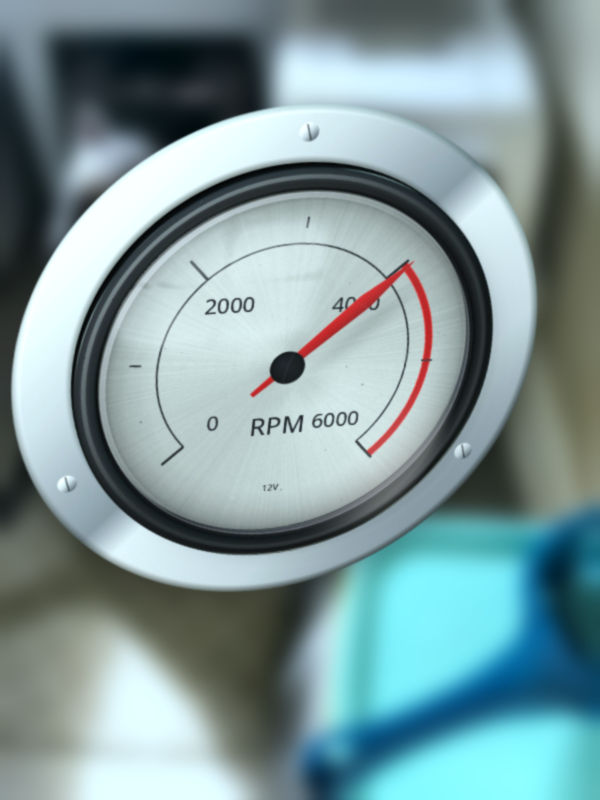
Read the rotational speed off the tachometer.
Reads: 4000 rpm
